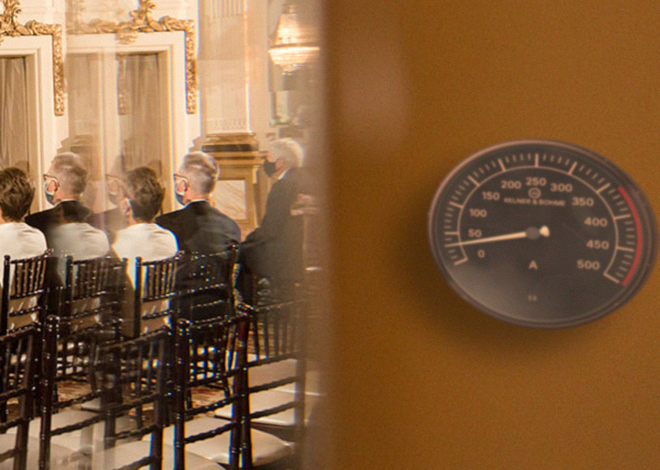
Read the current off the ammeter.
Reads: 30 A
